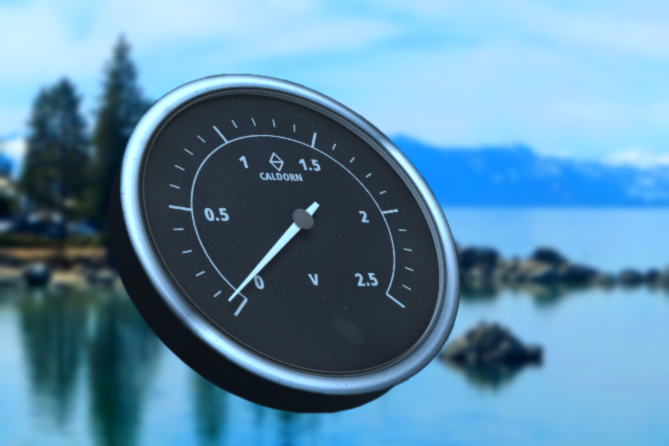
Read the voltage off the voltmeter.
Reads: 0.05 V
